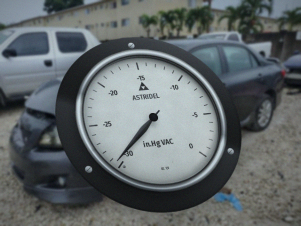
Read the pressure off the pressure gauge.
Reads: -29.5 inHg
